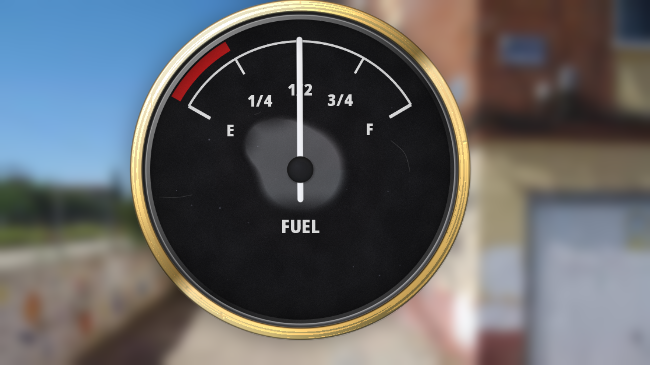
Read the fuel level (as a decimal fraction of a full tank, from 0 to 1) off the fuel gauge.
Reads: 0.5
